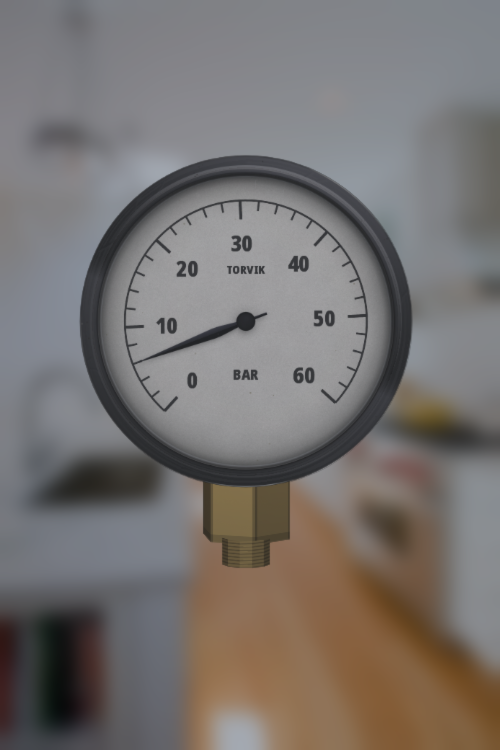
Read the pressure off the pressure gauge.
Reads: 6 bar
